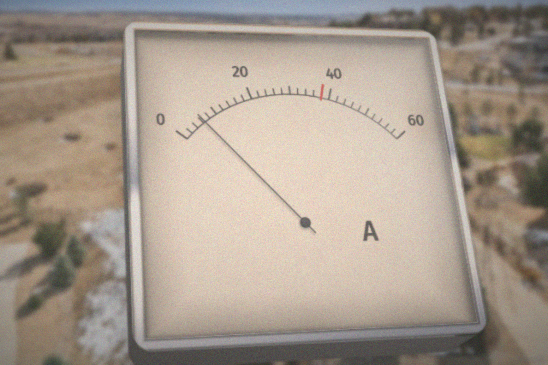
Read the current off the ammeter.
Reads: 6 A
